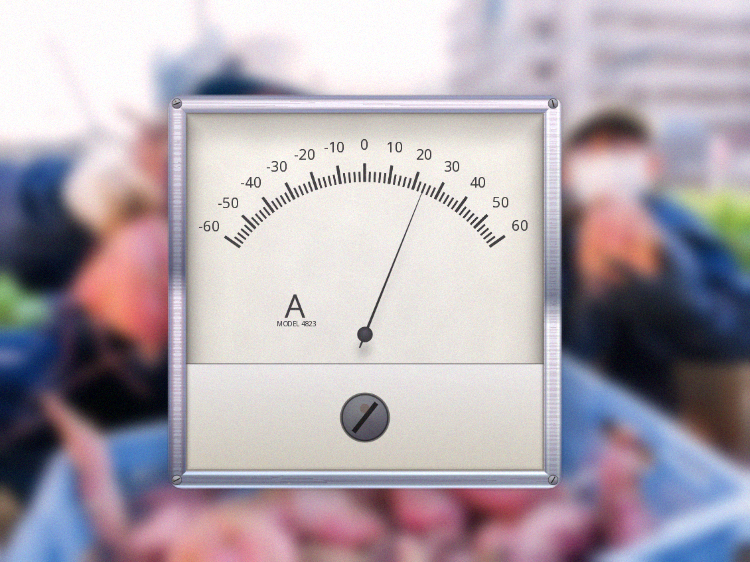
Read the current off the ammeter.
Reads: 24 A
